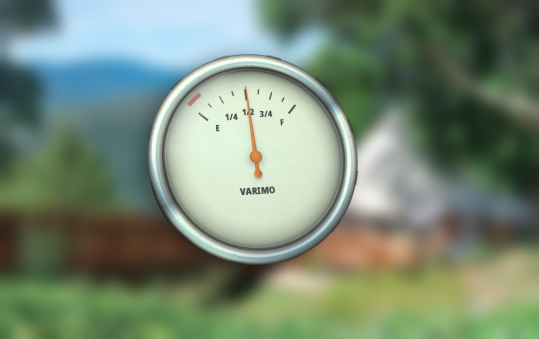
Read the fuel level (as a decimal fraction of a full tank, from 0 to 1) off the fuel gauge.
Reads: 0.5
